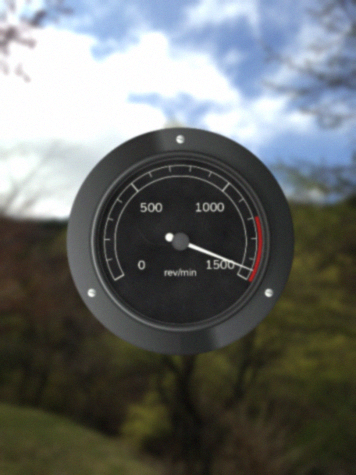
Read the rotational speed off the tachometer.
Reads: 1450 rpm
